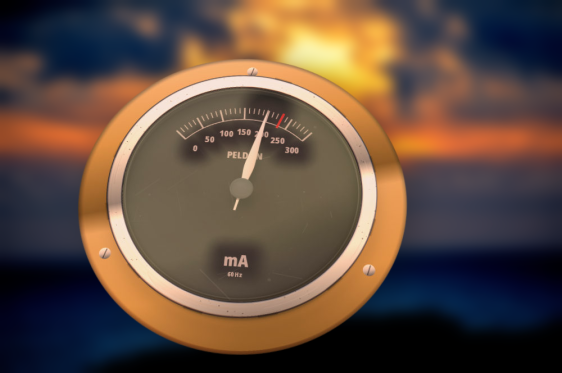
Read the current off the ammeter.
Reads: 200 mA
